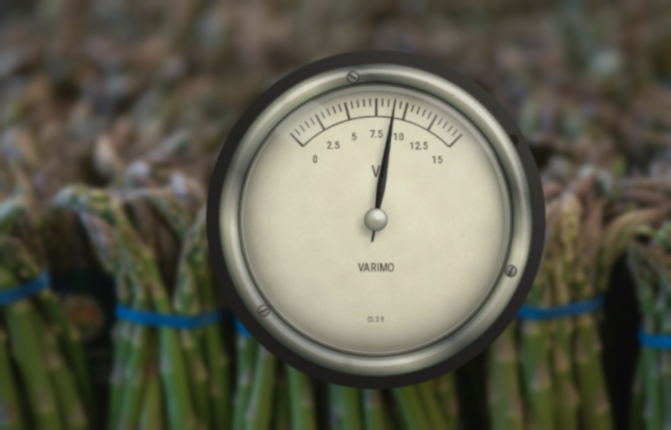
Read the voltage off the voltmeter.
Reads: 9 V
